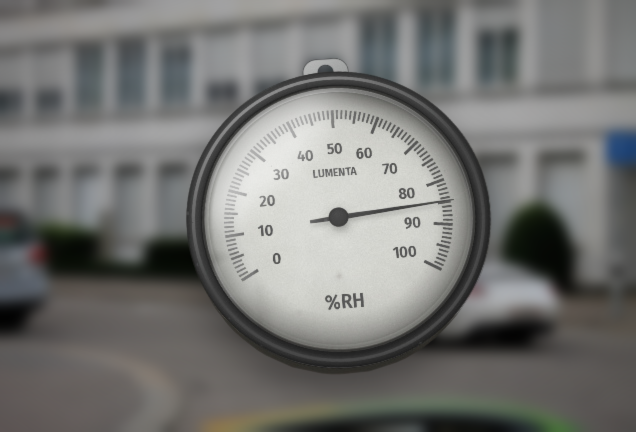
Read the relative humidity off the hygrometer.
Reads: 85 %
